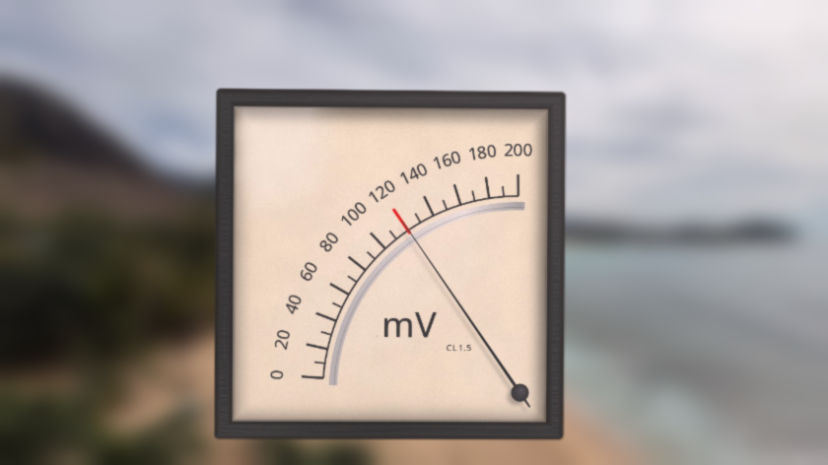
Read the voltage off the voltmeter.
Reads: 120 mV
